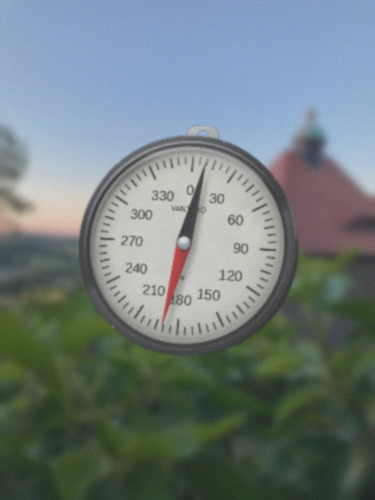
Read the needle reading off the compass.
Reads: 190 °
